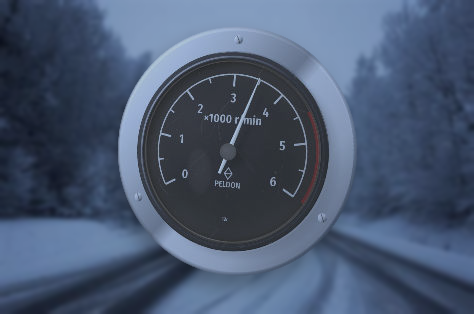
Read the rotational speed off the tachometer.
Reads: 3500 rpm
